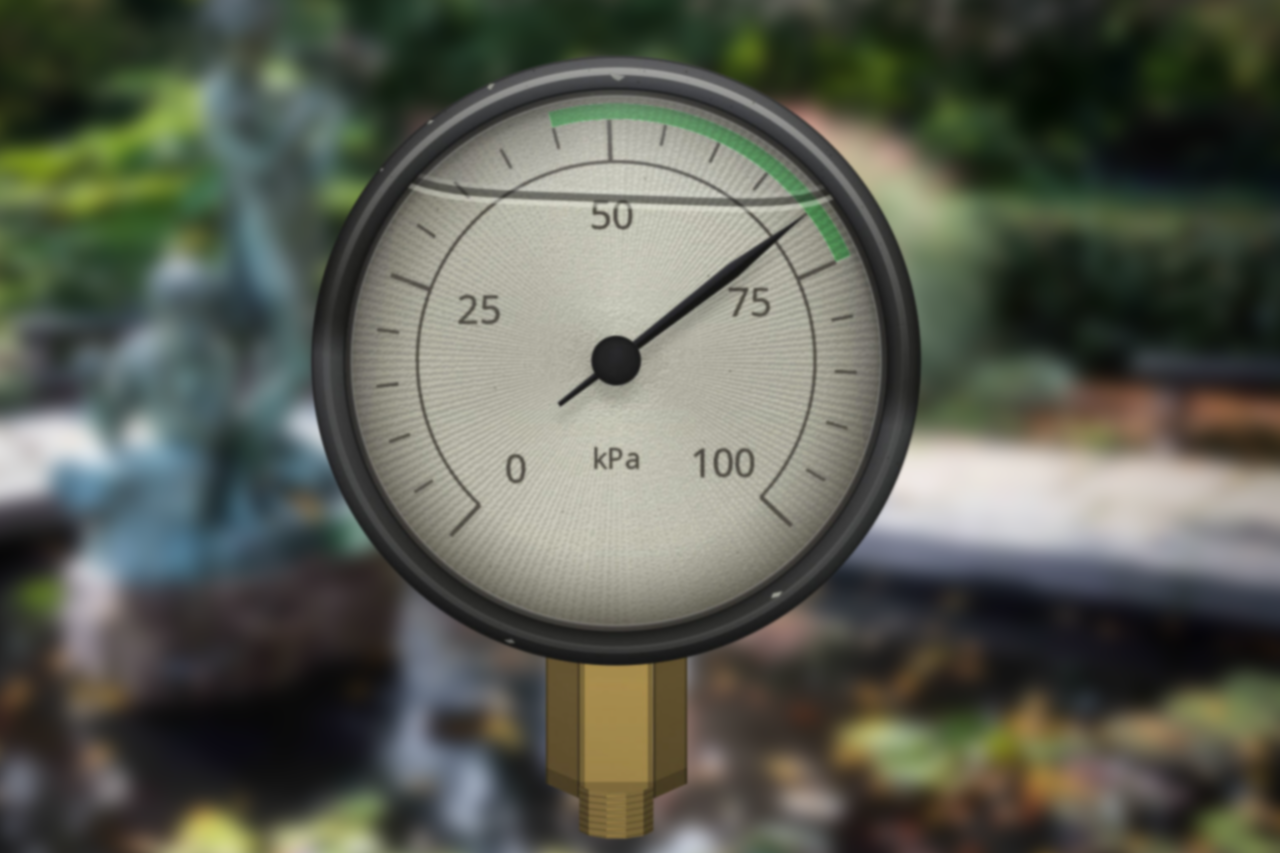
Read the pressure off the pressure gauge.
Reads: 70 kPa
